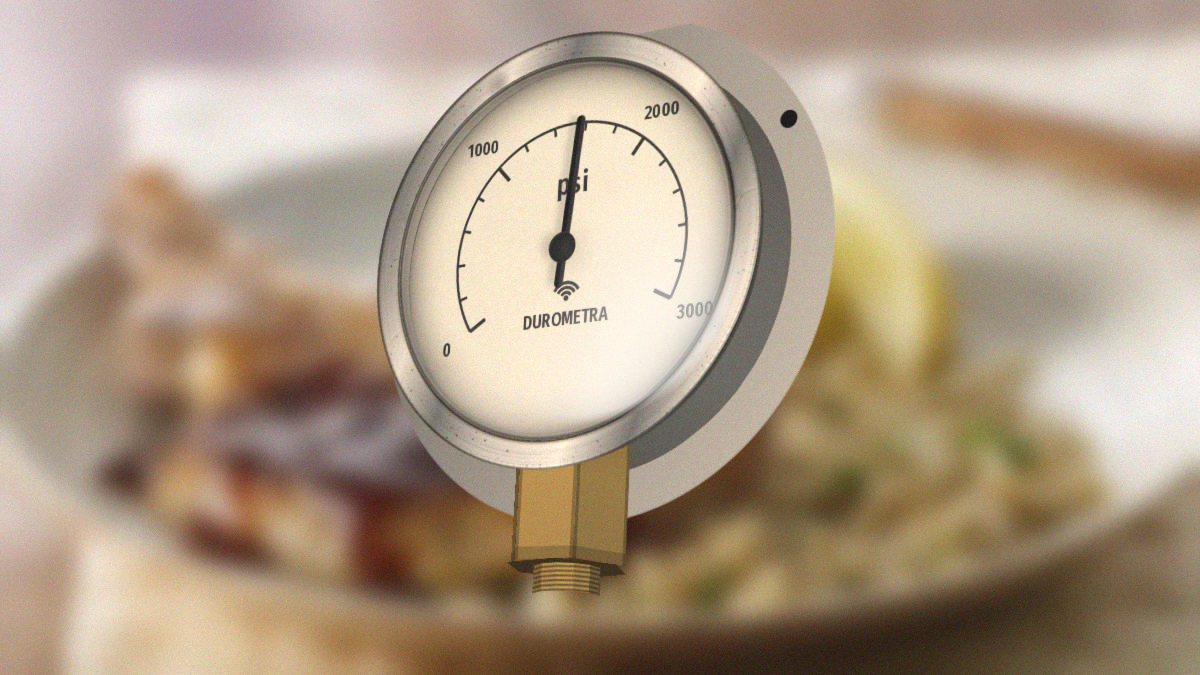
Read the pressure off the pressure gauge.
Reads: 1600 psi
